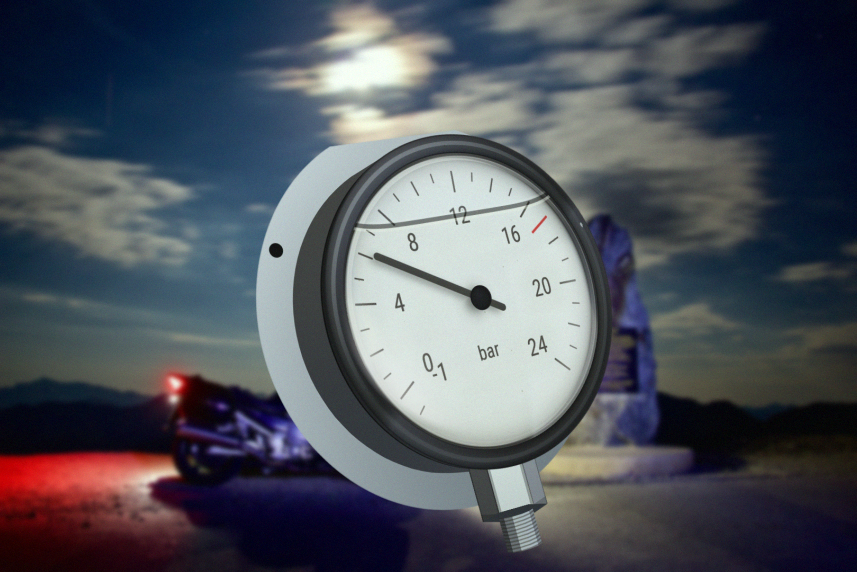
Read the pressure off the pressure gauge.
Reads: 6 bar
